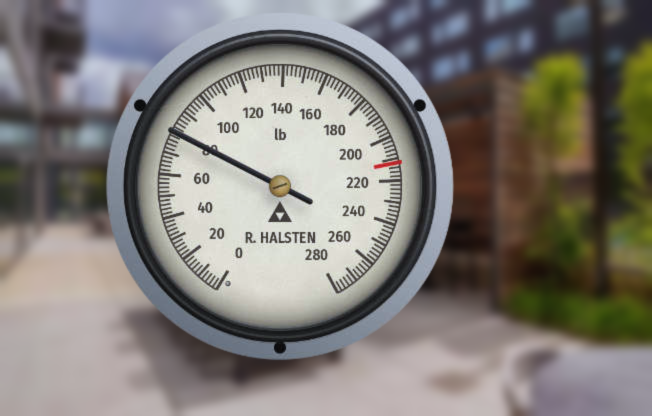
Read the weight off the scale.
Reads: 80 lb
